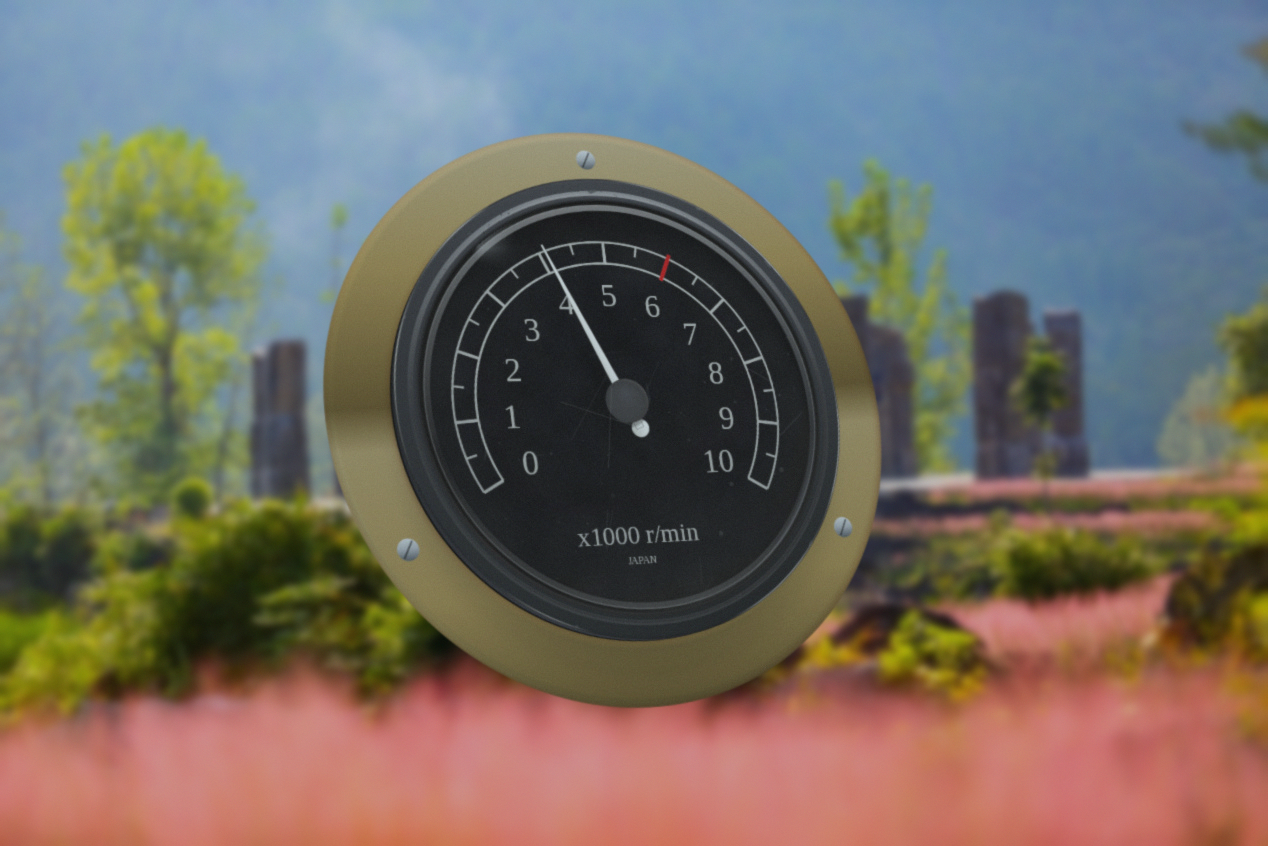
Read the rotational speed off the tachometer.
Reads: 4000 rpm
